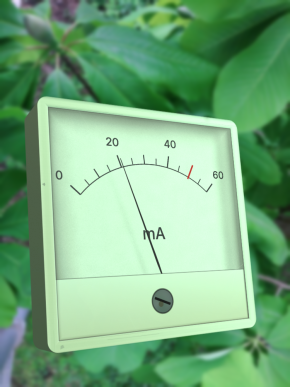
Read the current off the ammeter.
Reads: 20 mA
